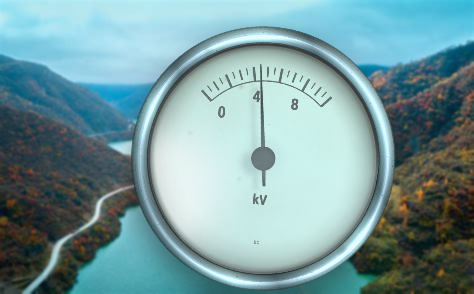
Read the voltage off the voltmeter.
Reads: 4.5 kV
